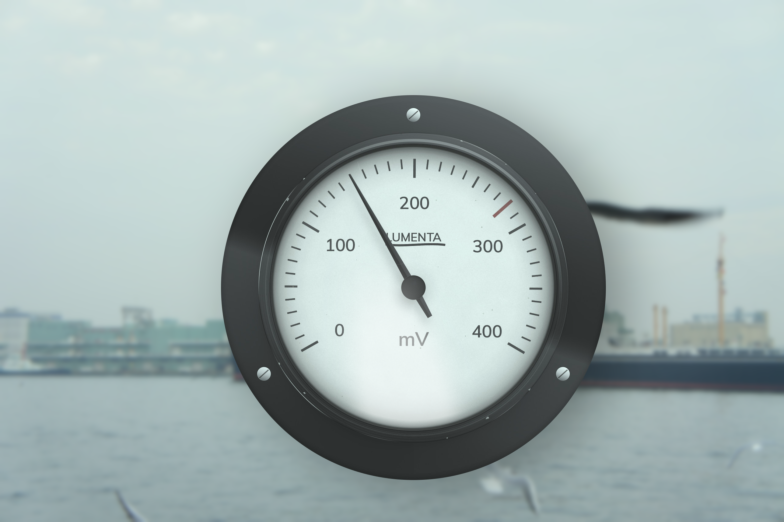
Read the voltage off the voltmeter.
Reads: 150 mV
